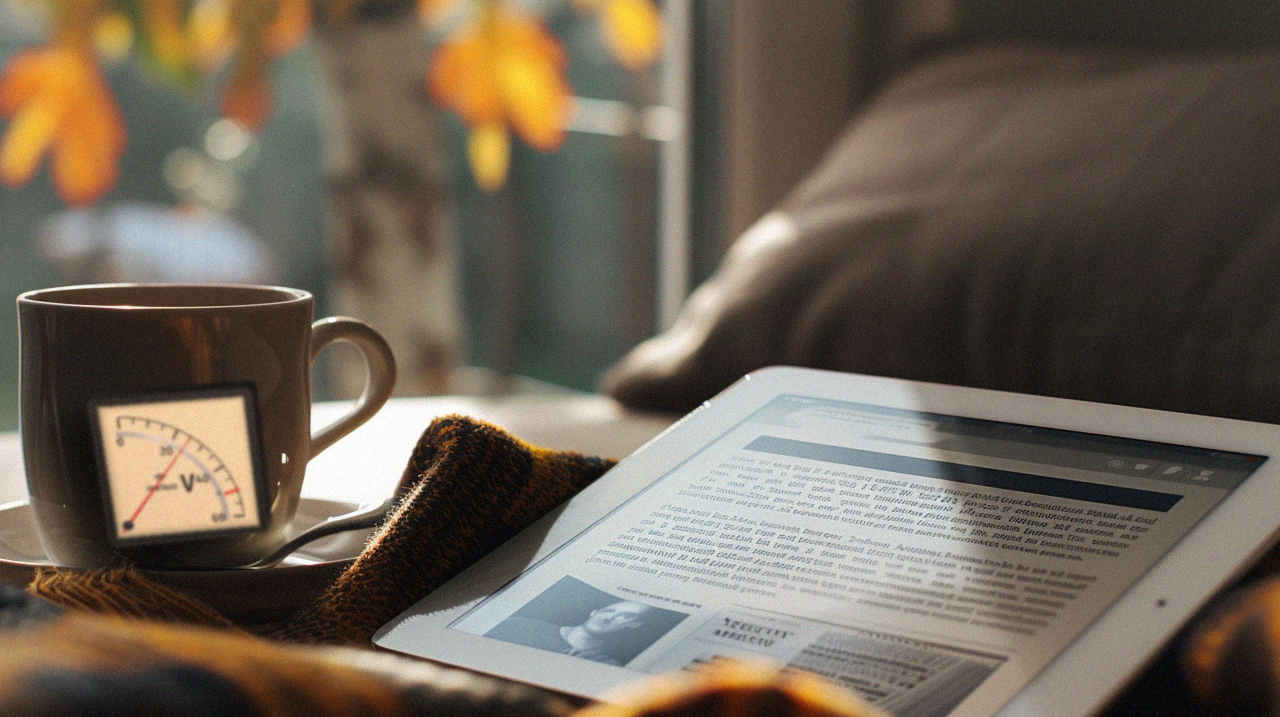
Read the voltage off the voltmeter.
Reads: 25 V
